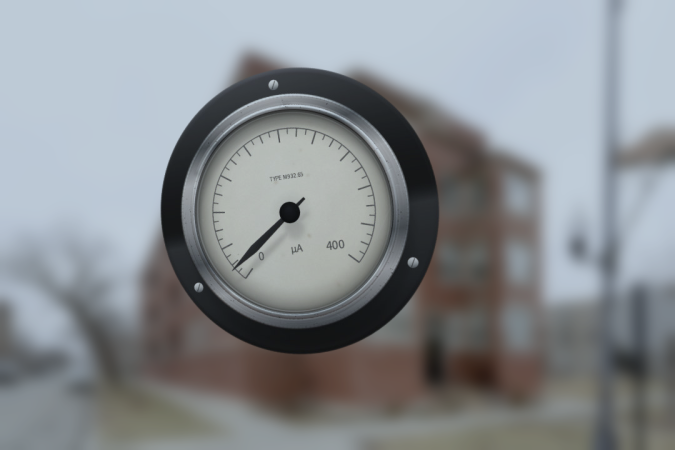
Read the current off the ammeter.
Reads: 15 µA
